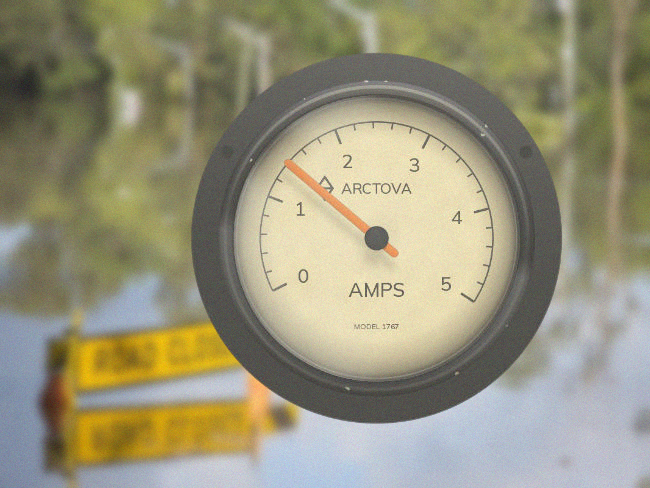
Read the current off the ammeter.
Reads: 1.4 A
